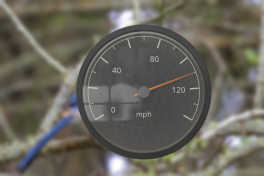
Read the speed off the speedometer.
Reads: 110 mph
